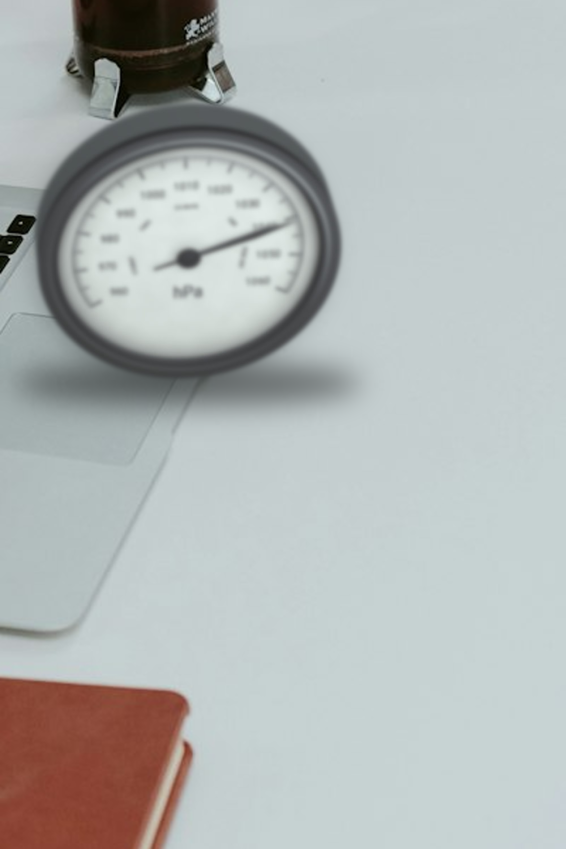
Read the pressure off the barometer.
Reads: 1040 hPa
